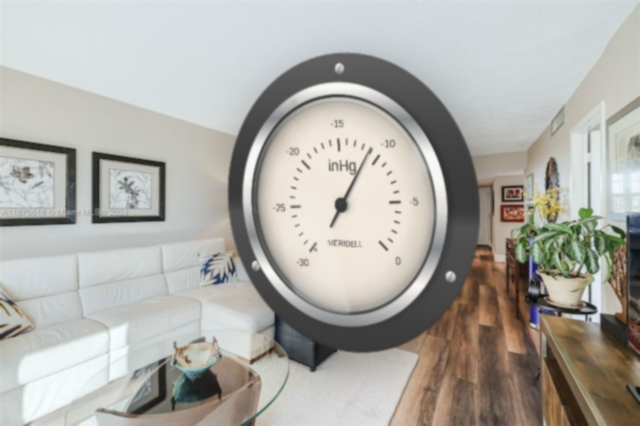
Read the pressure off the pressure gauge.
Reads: -11 inHg
